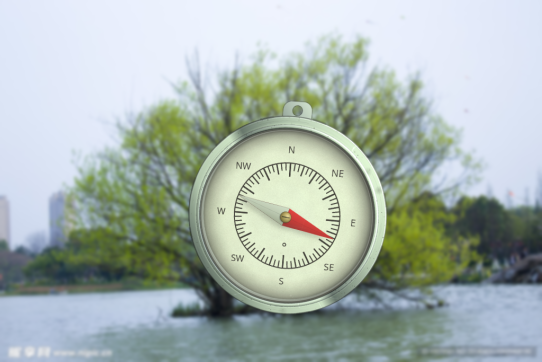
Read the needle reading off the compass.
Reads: 110 °
